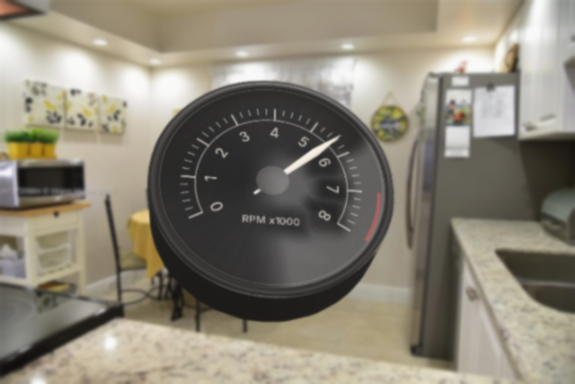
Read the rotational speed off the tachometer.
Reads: 5600 rpm
